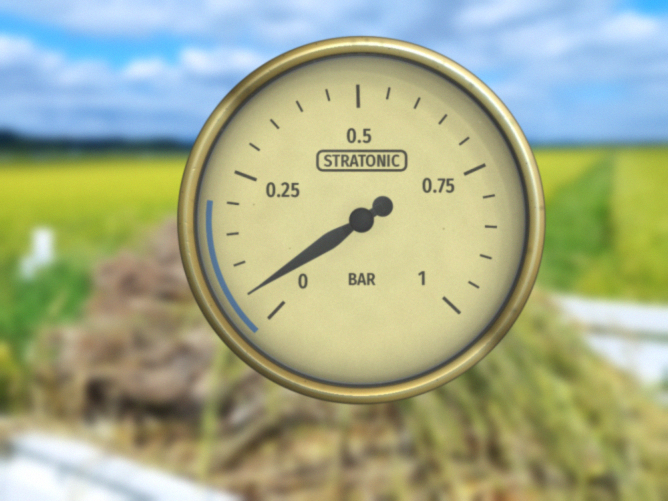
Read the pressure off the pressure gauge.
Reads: 0.05 bar
